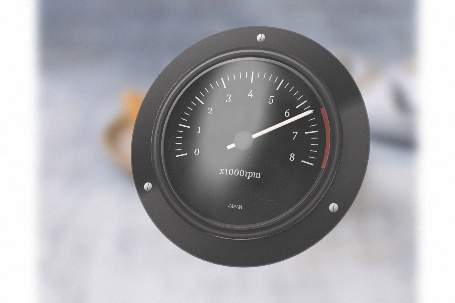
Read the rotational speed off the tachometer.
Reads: 6400 rpm
